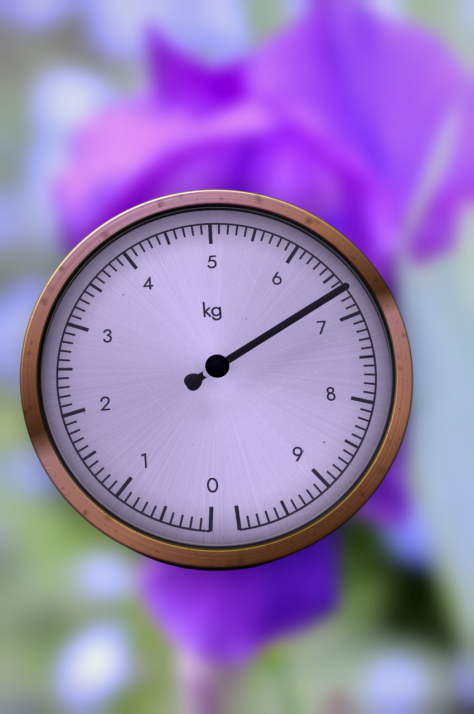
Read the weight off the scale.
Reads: 6.7 kg
